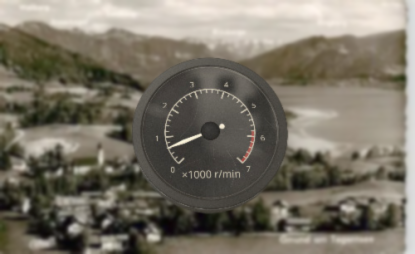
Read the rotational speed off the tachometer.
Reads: 600 rpm
